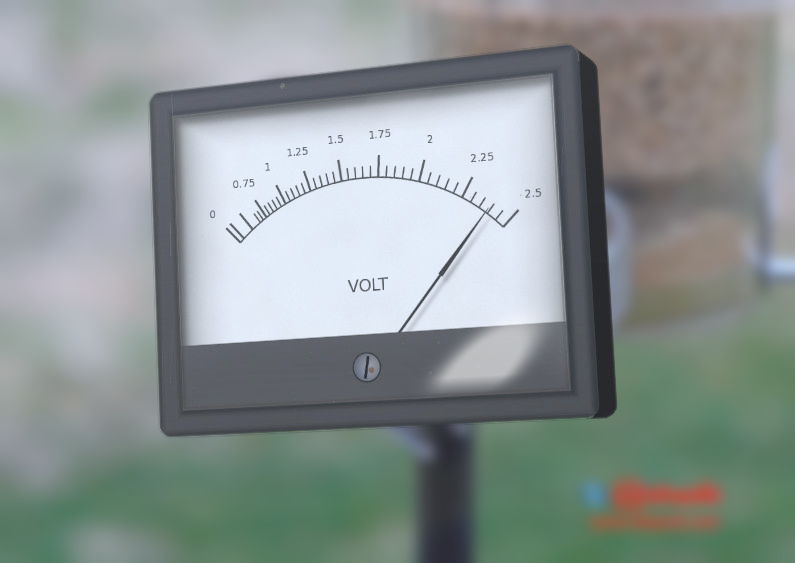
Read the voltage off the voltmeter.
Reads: 2.4 V
